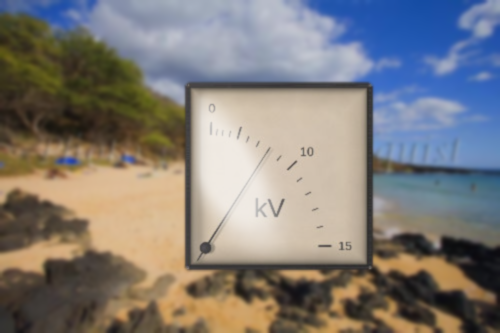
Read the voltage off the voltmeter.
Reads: 8 kV
